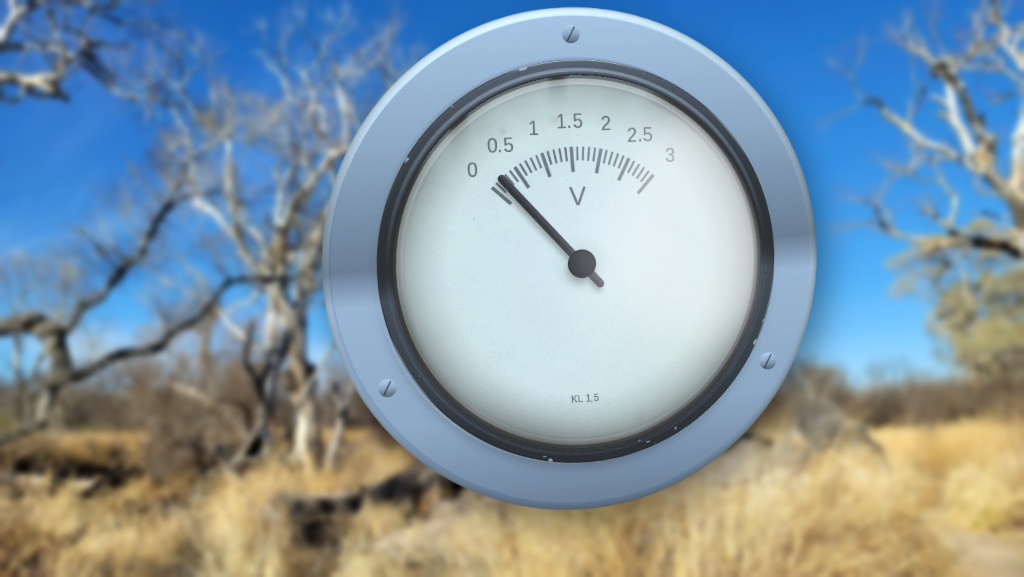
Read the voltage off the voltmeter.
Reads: 0.2 V
